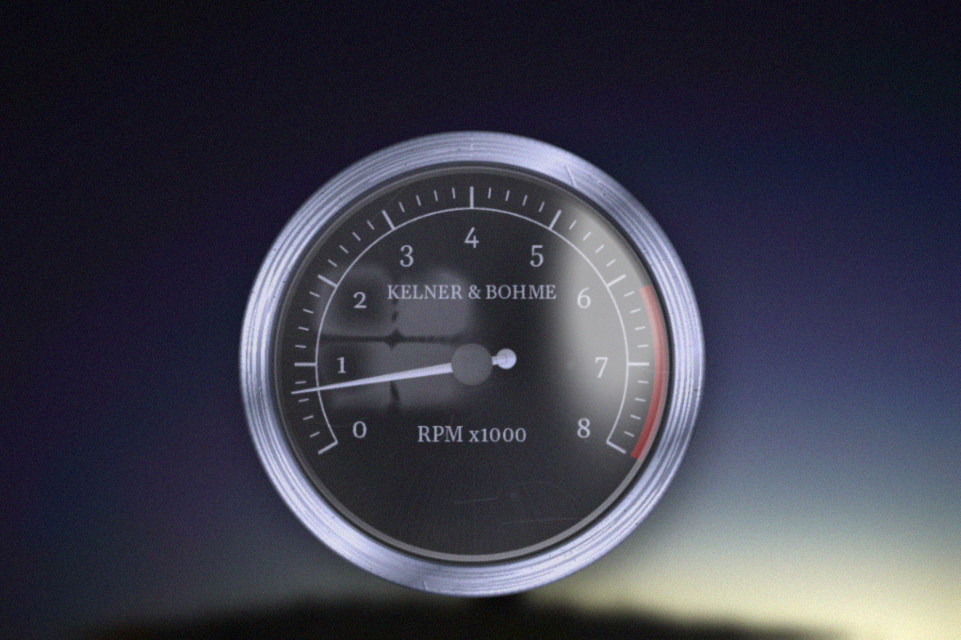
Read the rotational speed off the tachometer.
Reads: 700 rpm
